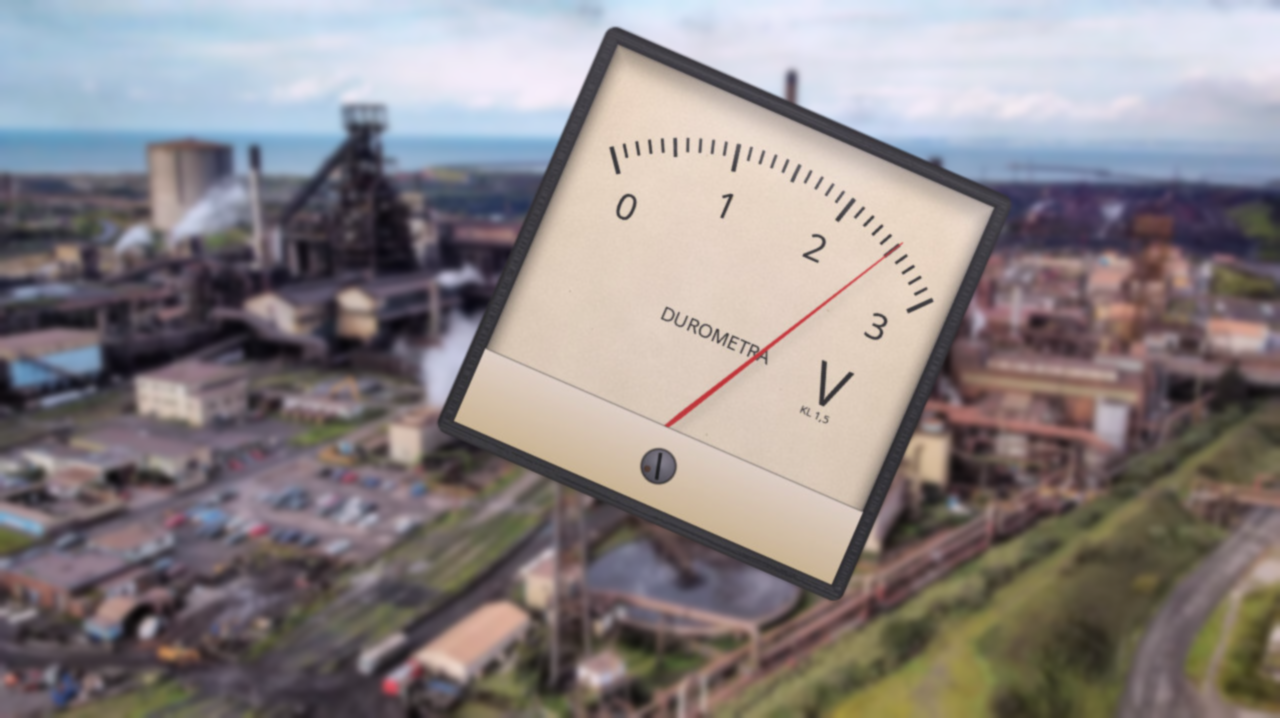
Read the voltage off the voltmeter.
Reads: 2.5 V
